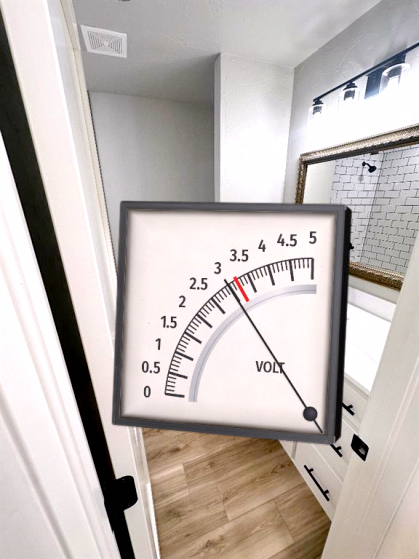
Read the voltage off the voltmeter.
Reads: 3 V
